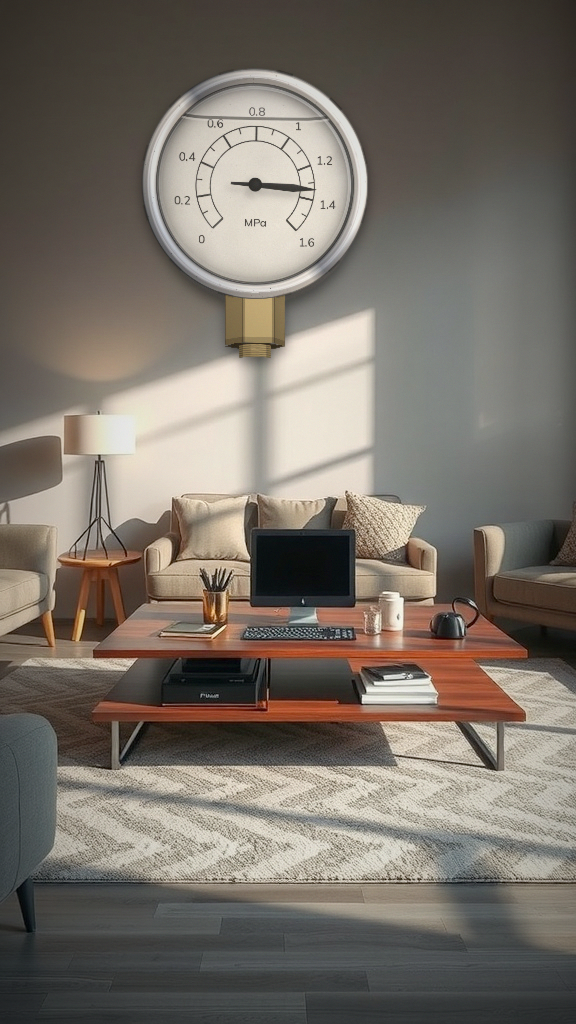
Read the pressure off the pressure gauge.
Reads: 1.35 MPa
